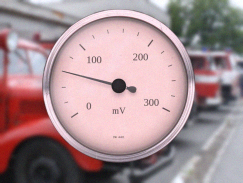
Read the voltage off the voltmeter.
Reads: 60 mV
